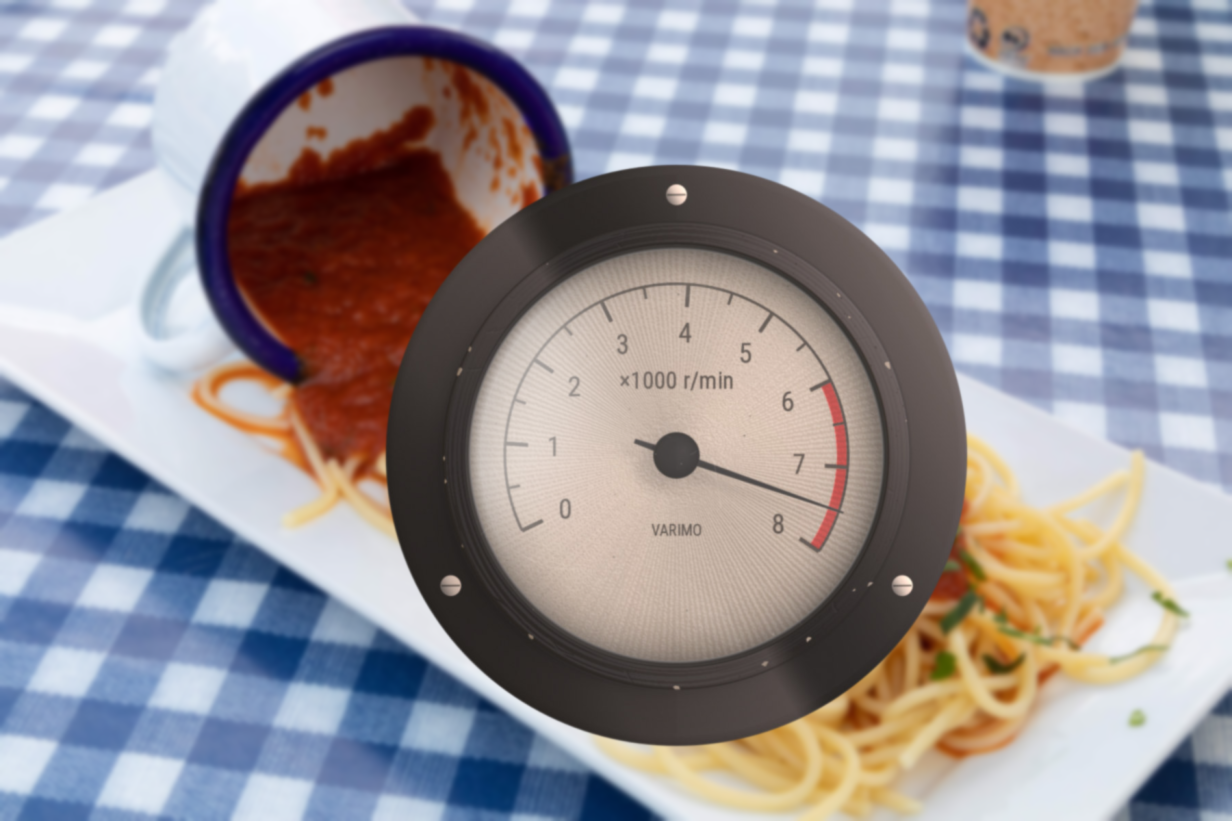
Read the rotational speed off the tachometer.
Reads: 7500 rpm
